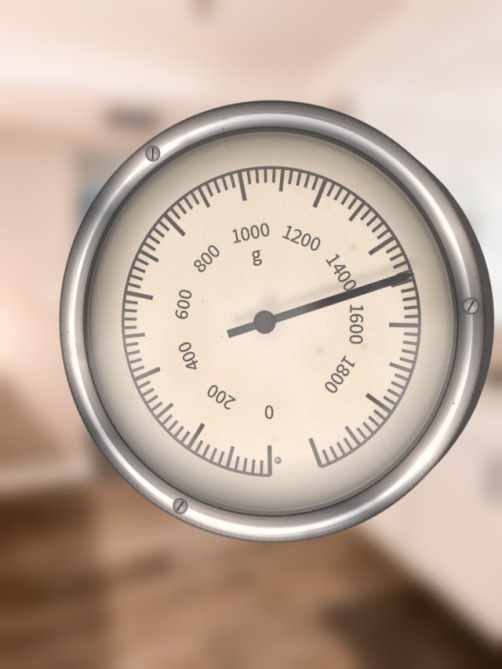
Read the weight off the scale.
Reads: 1490 g
